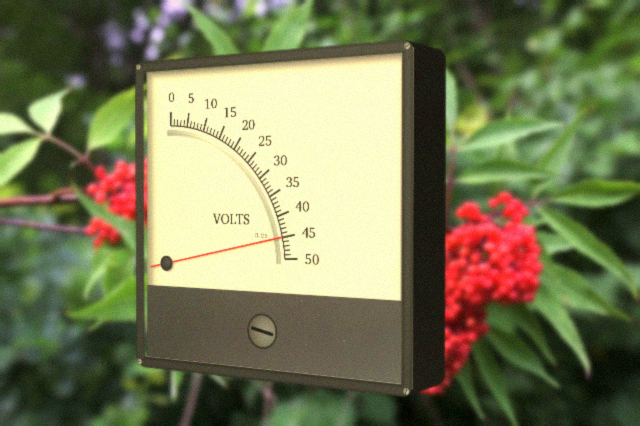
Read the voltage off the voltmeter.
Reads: 45 V
